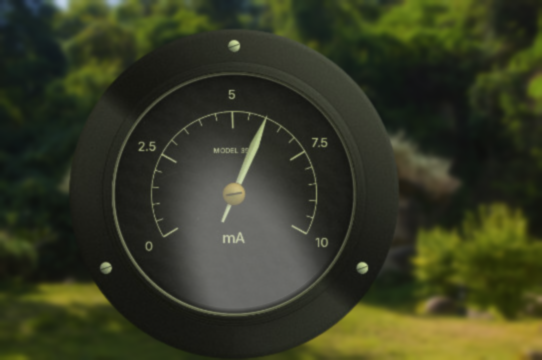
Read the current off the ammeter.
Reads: 6 mA
